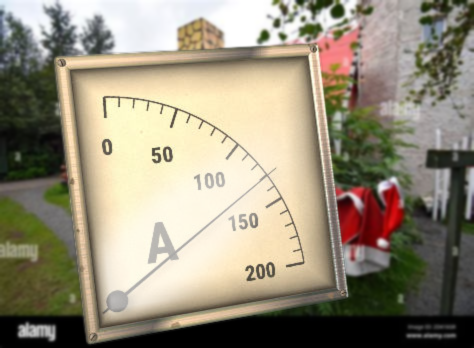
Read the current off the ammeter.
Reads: 130 A
